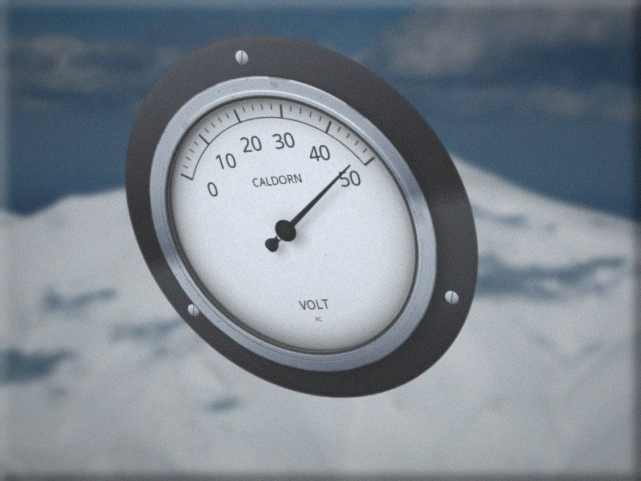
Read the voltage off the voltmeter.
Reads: 48 V
